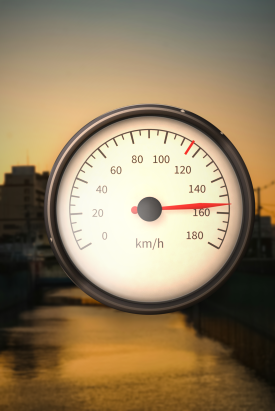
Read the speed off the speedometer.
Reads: 155 km/h
